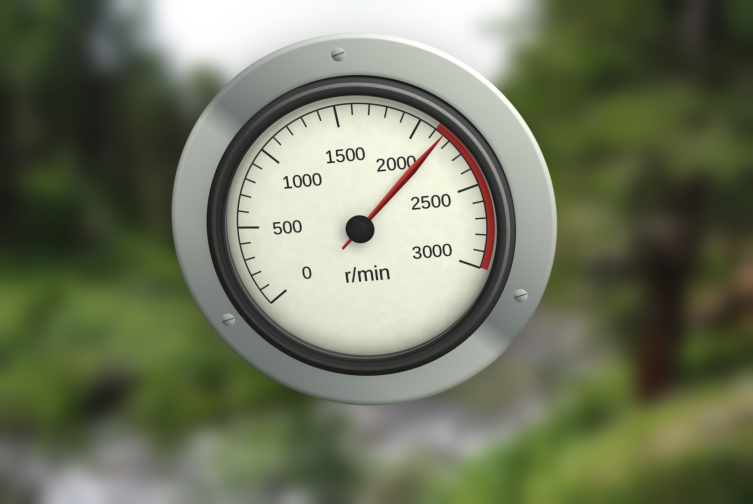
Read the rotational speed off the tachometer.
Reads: 2150 rpm
